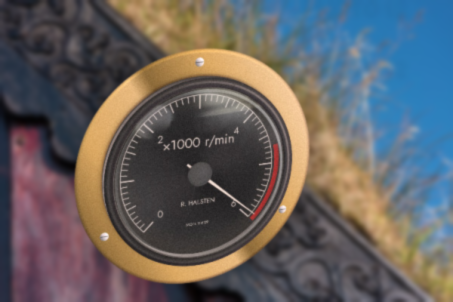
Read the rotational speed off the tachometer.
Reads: 5900 rpm
